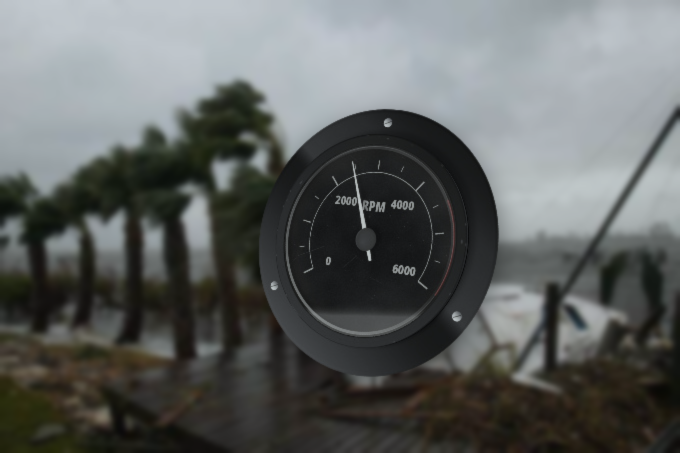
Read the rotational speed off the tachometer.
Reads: 2500 rpm
